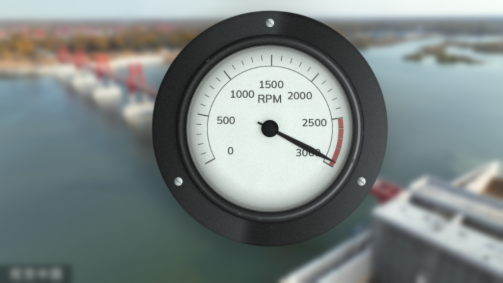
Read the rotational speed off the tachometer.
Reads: 2950 rpm
